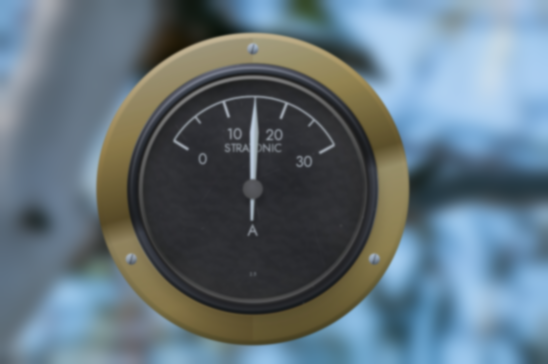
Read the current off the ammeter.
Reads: 15 A
